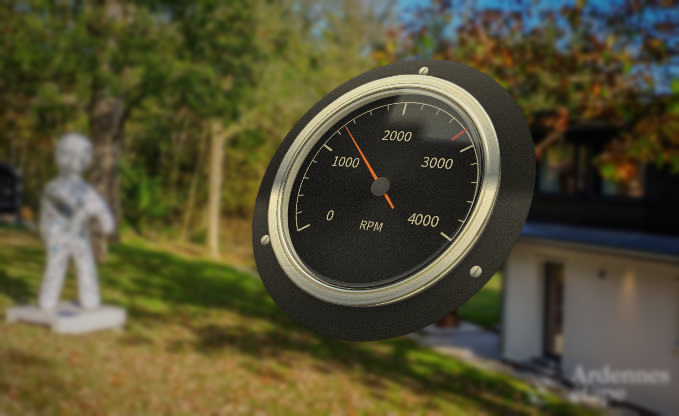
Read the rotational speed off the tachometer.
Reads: 1300 rpm
